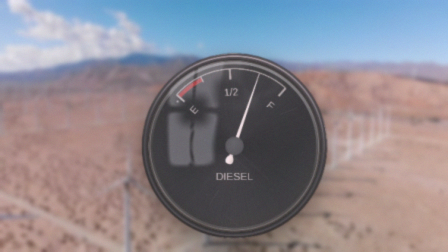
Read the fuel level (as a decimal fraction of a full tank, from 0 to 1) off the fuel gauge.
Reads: 0.75
